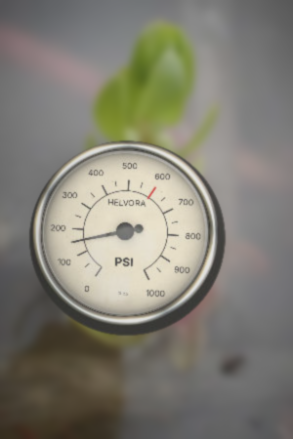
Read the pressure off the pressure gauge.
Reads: 150 psi
